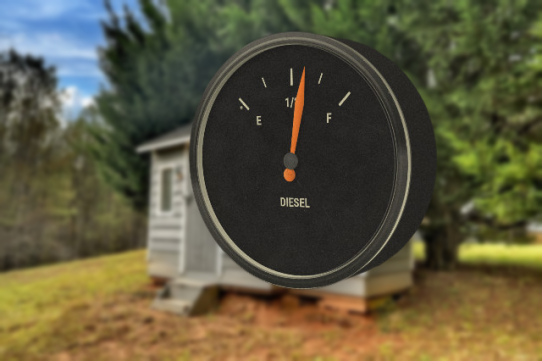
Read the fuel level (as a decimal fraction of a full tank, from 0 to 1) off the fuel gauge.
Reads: 0.625
